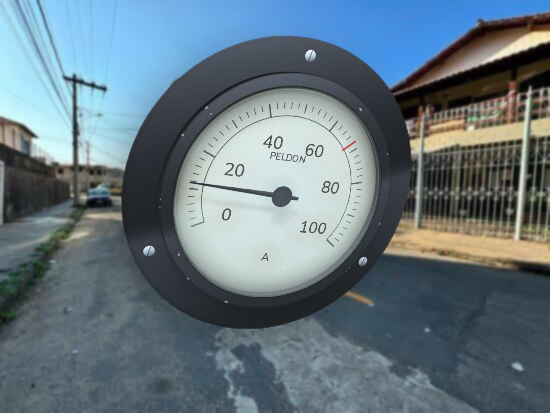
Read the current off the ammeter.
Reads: 12 A
